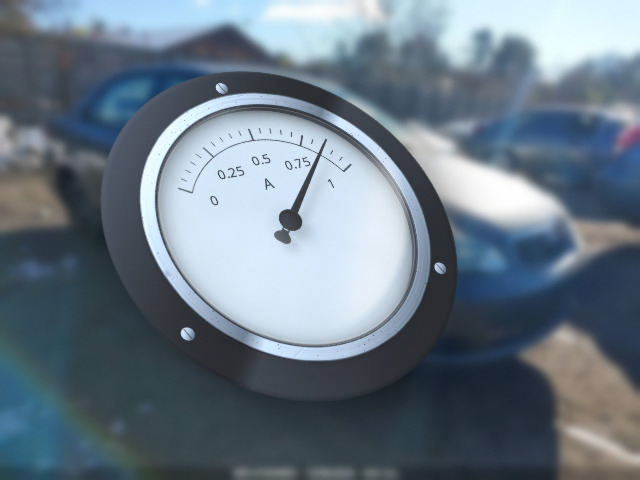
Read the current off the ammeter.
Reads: 0.85 A
